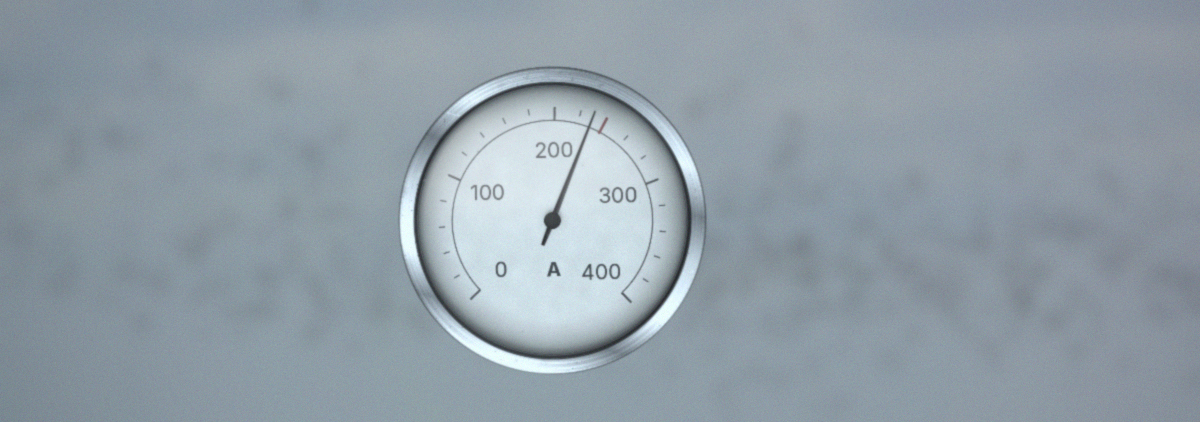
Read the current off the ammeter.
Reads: 230 A
